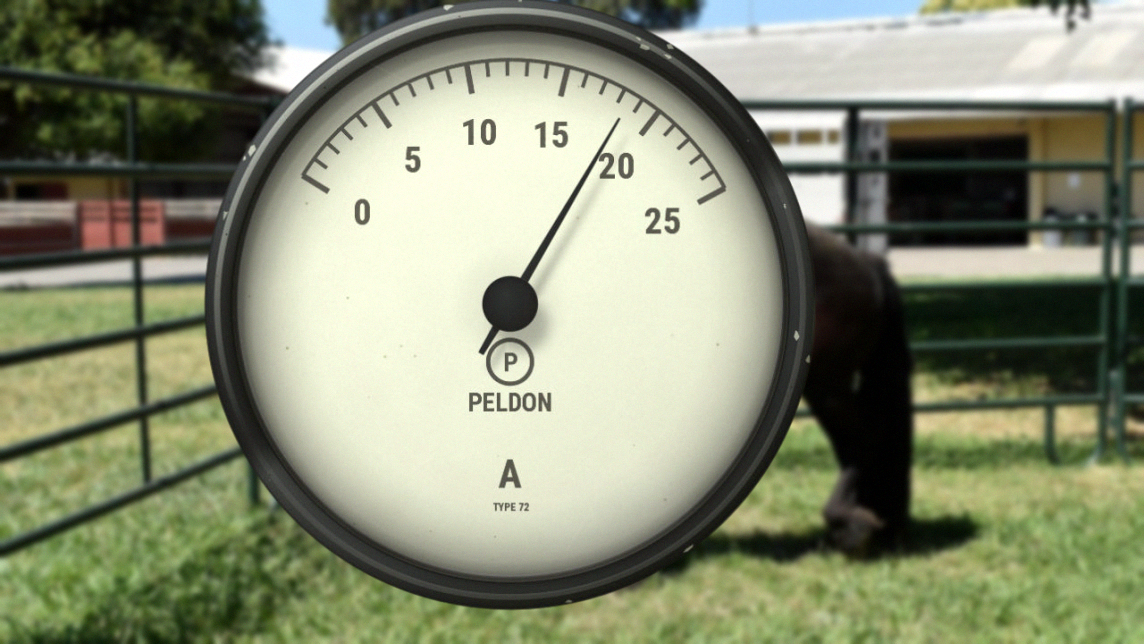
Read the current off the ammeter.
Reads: 18.5 A
